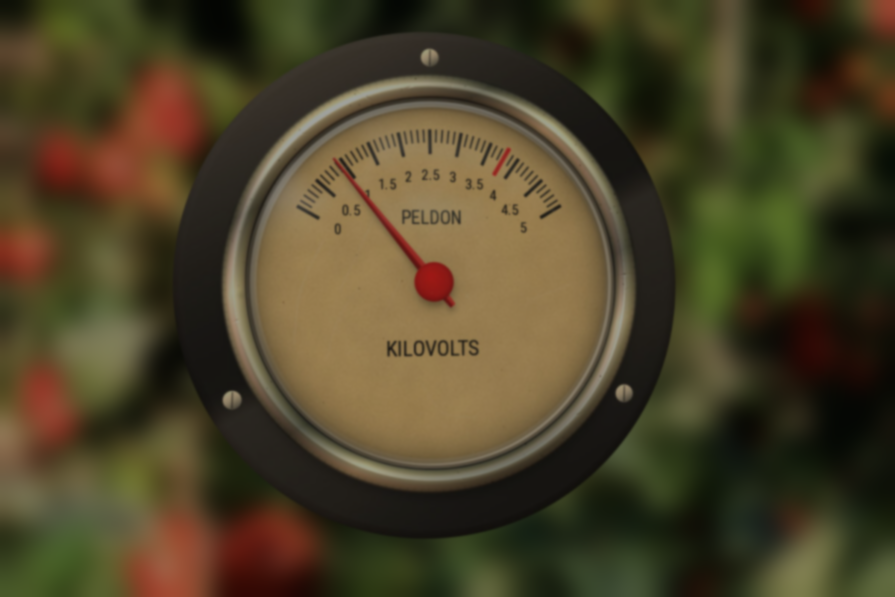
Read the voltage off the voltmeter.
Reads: 0.9 kV
